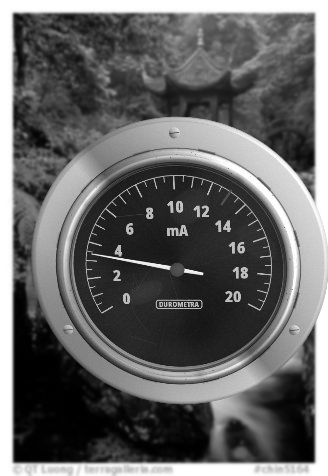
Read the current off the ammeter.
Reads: 3.5 mA
